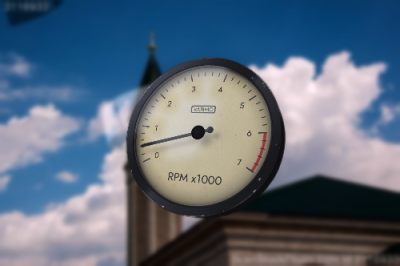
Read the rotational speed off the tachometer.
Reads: 400 rpm
